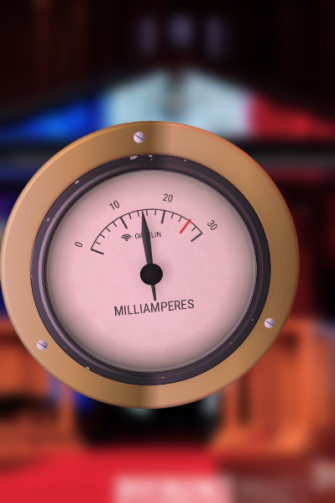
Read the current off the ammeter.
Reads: 15 mA
